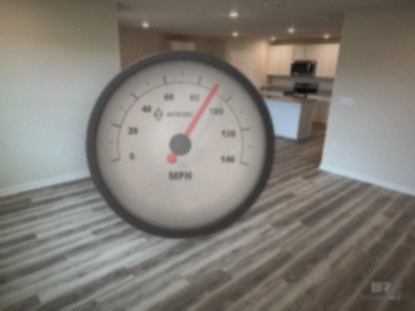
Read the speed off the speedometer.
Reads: 90 mph
